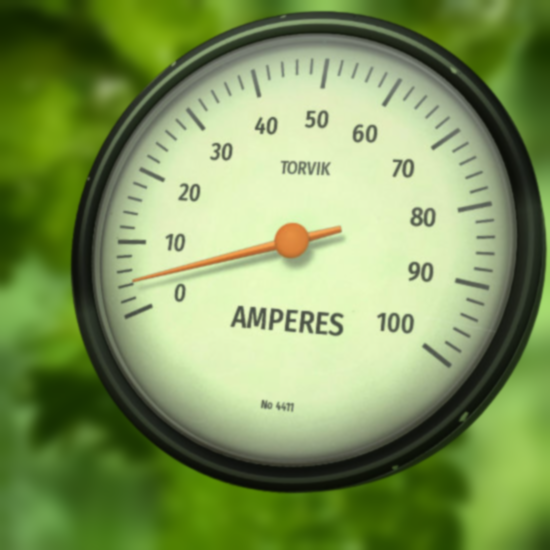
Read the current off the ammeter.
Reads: 4 A
